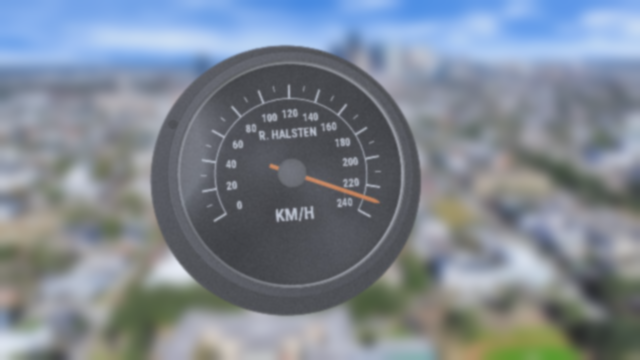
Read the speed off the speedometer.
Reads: 230 km/h
